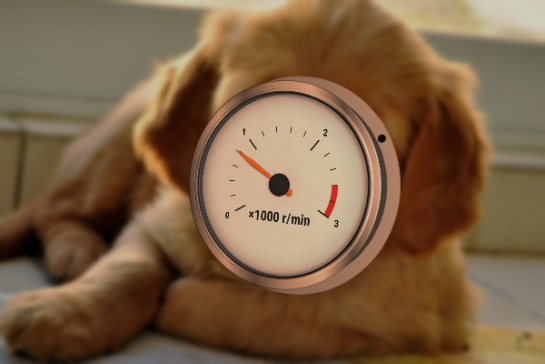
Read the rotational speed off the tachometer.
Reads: 800 rpm
